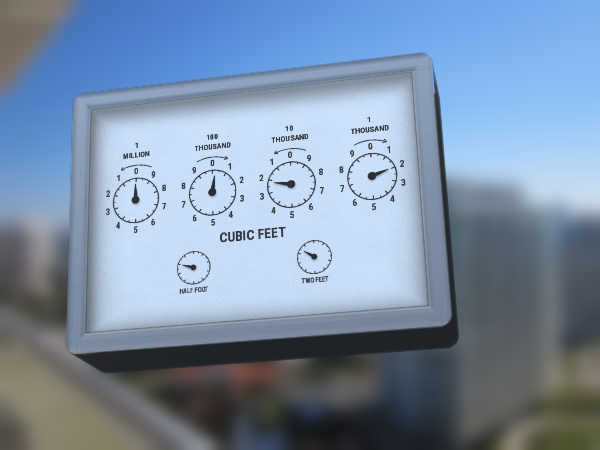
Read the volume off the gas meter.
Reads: 2200 ft³
